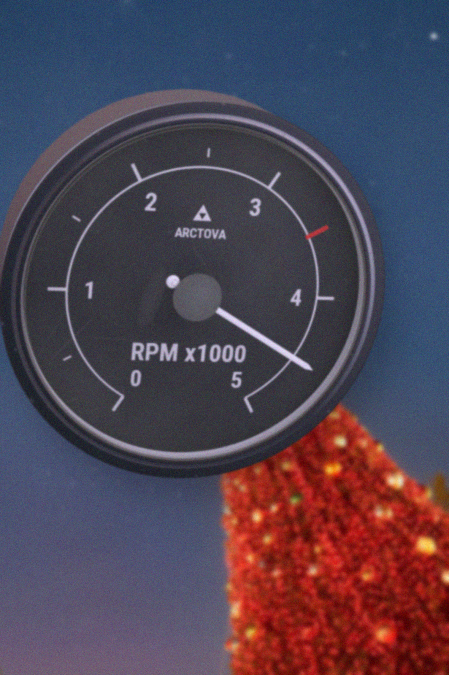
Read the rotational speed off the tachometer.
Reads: 4500 rpm
